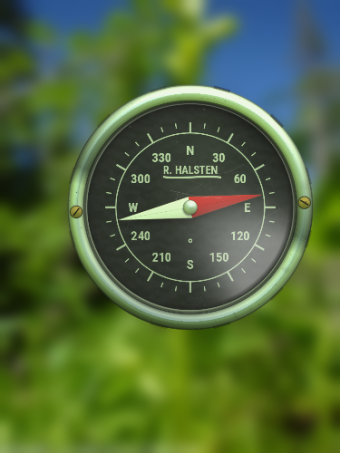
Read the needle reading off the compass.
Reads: 80 °
